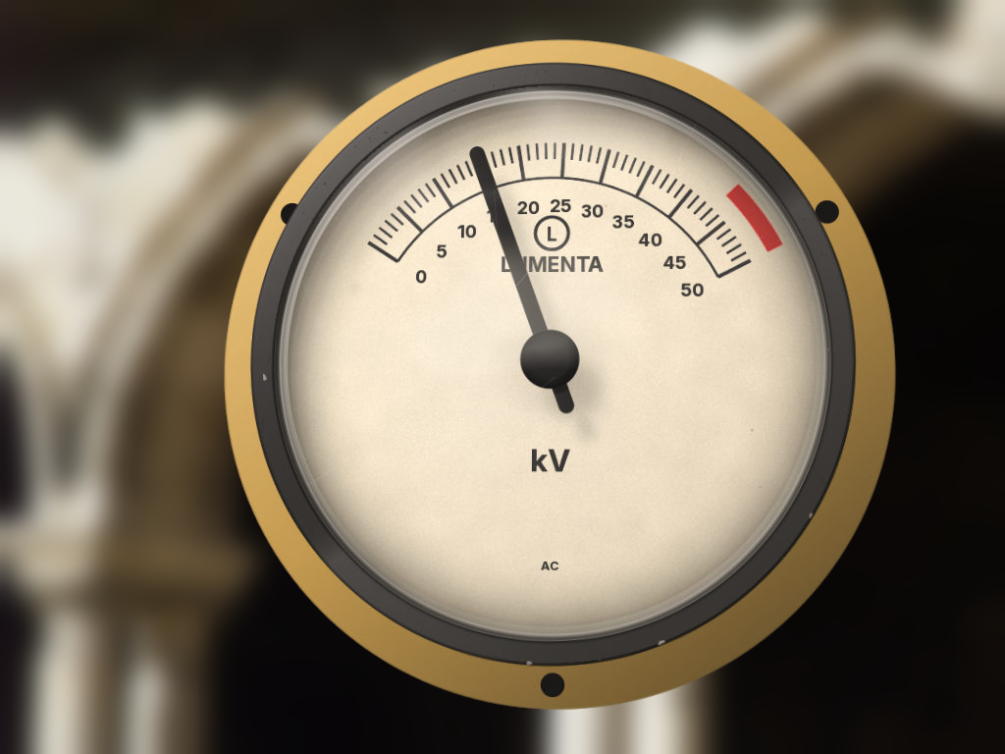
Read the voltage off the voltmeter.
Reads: 15.5 kV
